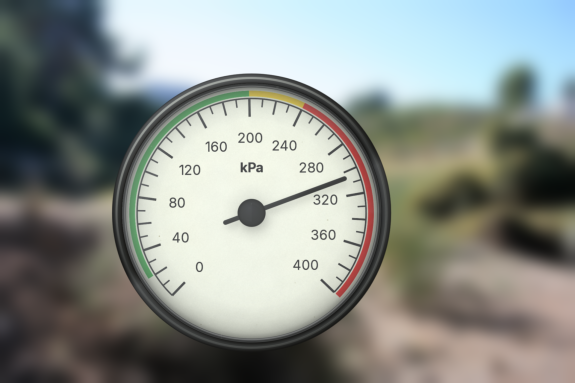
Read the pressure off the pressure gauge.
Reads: 305 kPa
